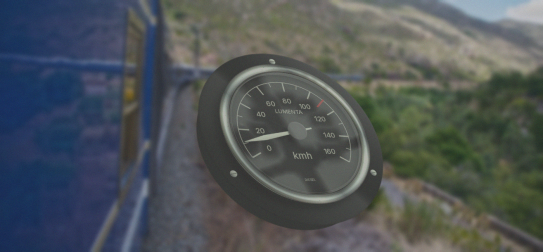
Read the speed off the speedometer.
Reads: 10 km/h
